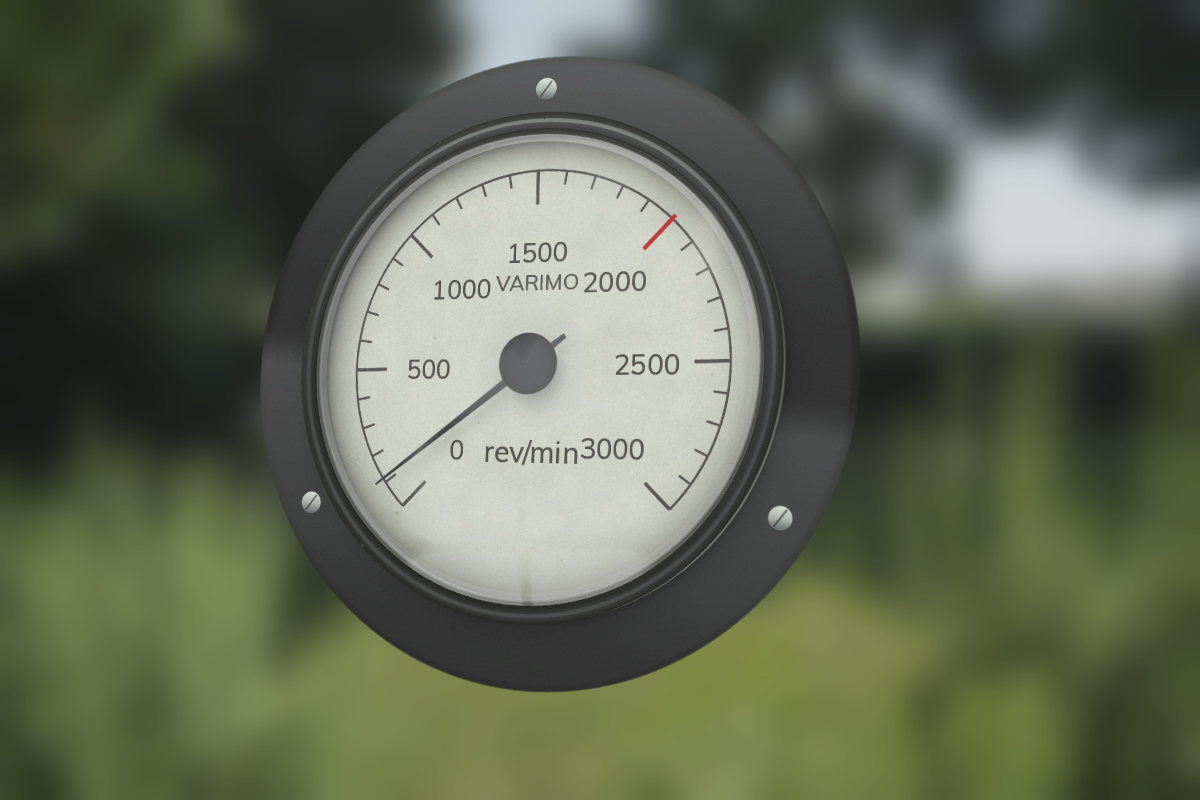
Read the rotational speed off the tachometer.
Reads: 100 rpm
